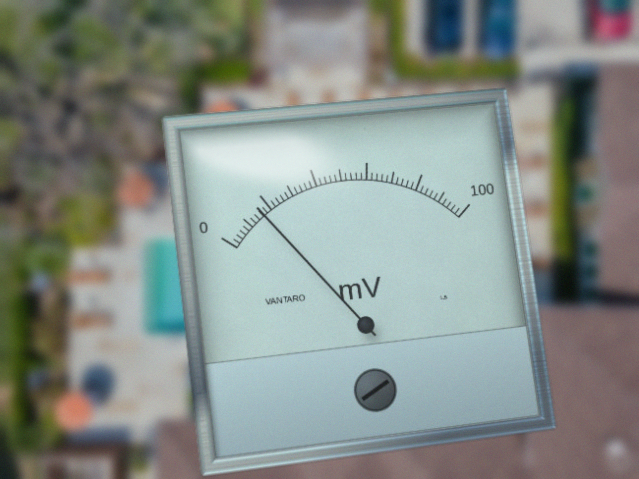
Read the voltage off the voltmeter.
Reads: 16 mV
